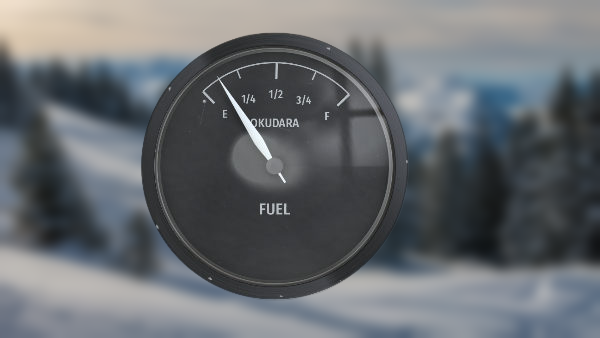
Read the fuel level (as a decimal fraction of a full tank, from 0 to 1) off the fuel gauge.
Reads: 0.125
